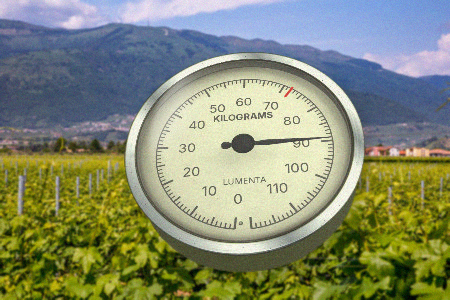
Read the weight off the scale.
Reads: 90 kg
